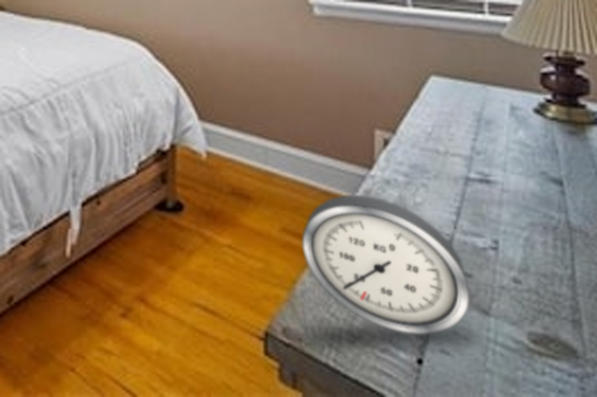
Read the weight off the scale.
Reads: 80 kg
